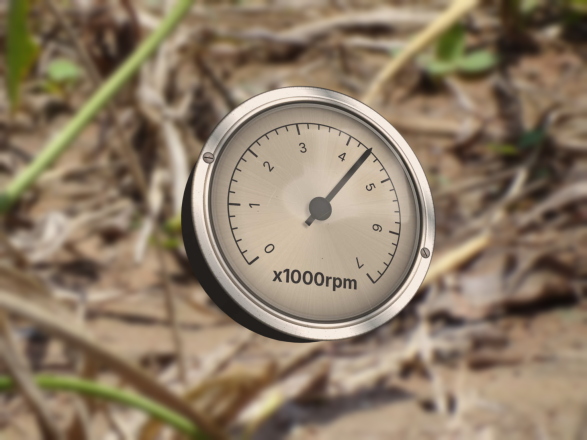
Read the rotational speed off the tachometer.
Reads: 4400 rpm
